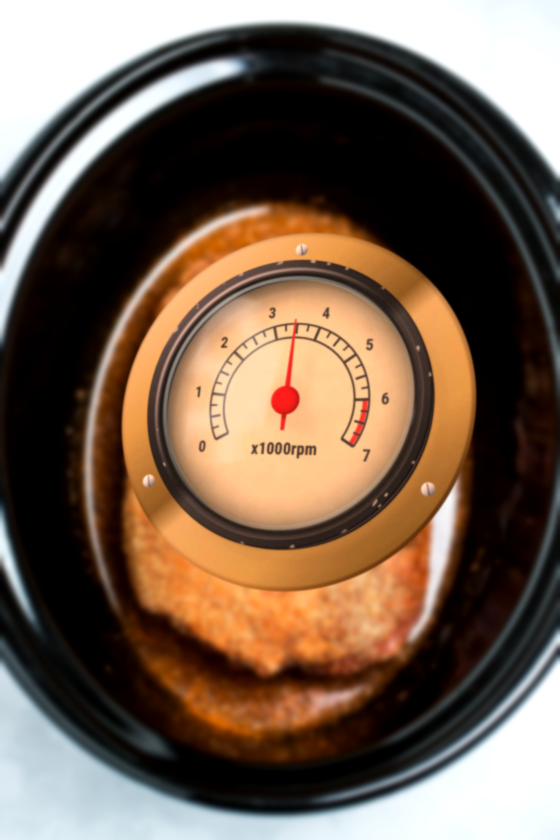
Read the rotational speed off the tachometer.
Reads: 3500 rpm
